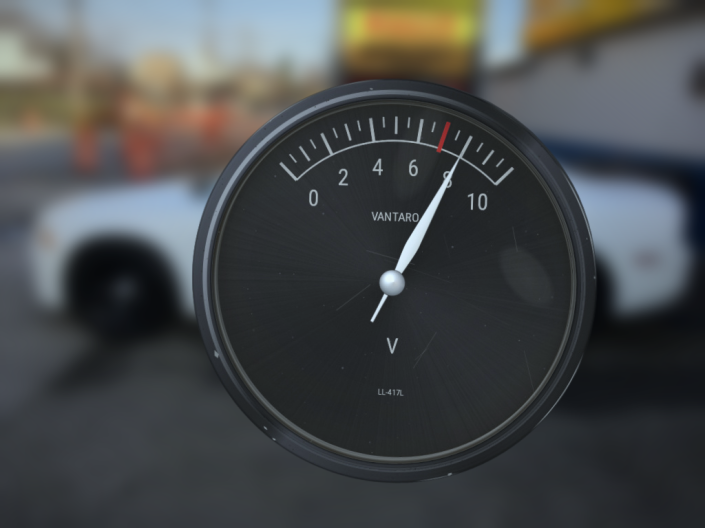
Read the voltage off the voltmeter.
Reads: 8 V
